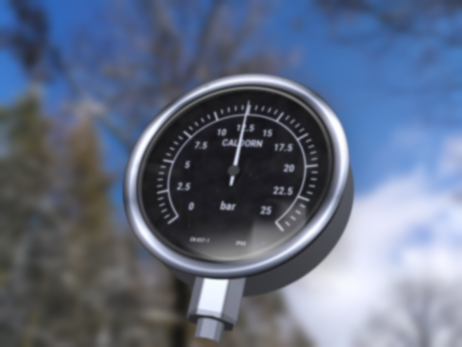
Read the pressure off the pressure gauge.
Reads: 12.5 bar
